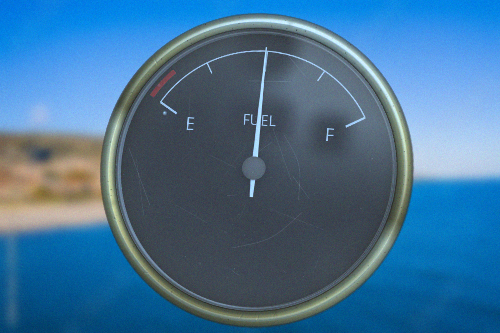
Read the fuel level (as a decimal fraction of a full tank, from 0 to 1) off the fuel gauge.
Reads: 0.5
